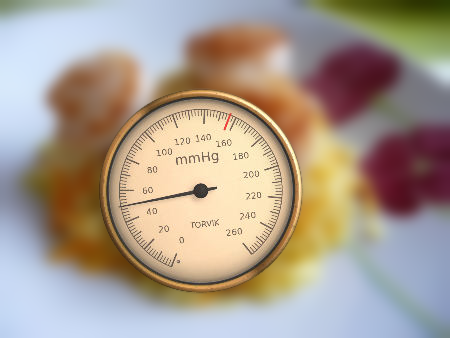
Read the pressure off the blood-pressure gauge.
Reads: 50 mmHg
